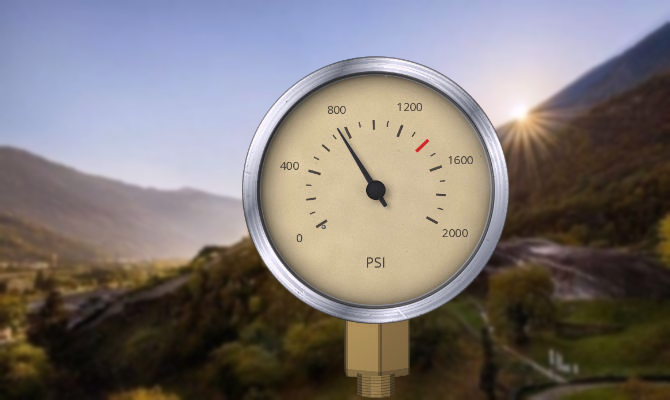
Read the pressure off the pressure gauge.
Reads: 750 psi
